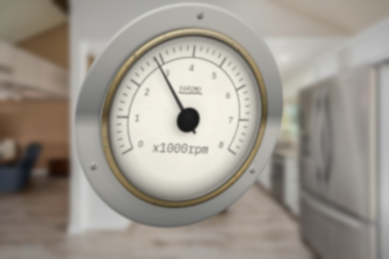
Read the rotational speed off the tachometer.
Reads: 2800 rpm
